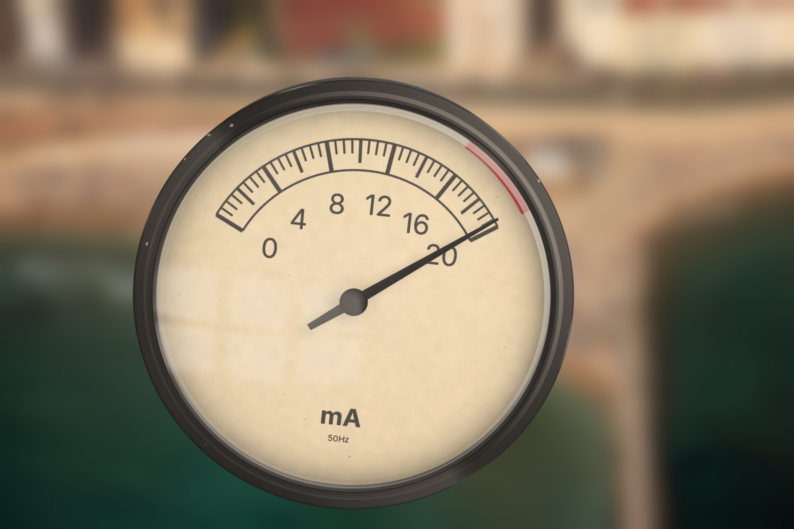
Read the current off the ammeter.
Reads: 19.5 mA
